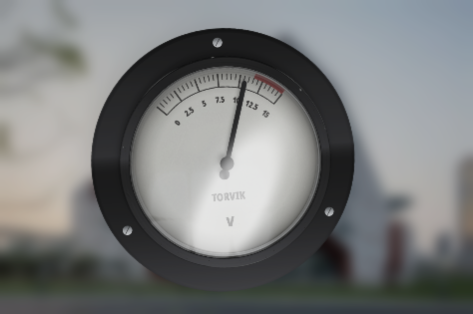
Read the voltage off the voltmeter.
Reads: 10.5 V
